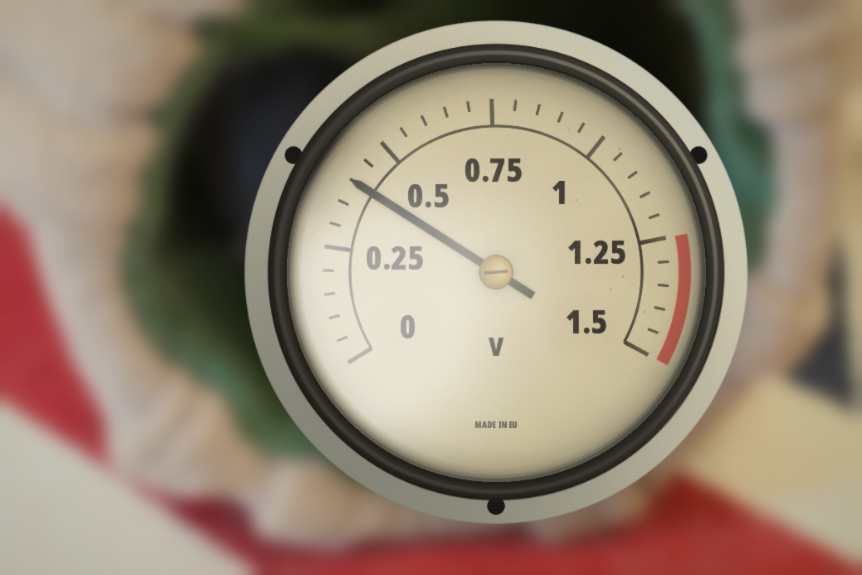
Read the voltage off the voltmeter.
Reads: 0.4 V
